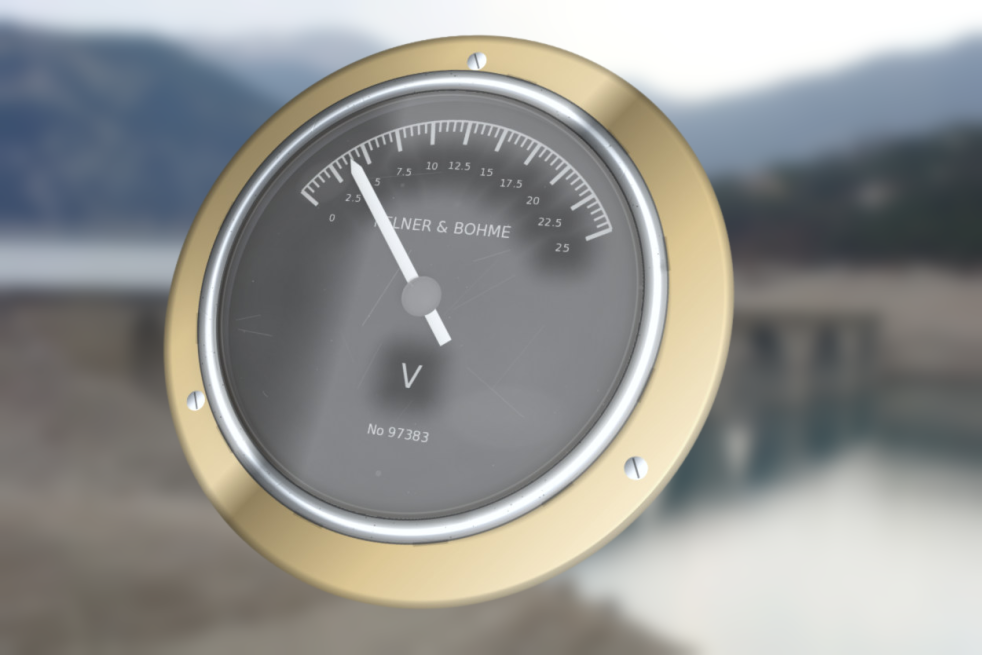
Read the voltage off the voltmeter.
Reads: 4 V
